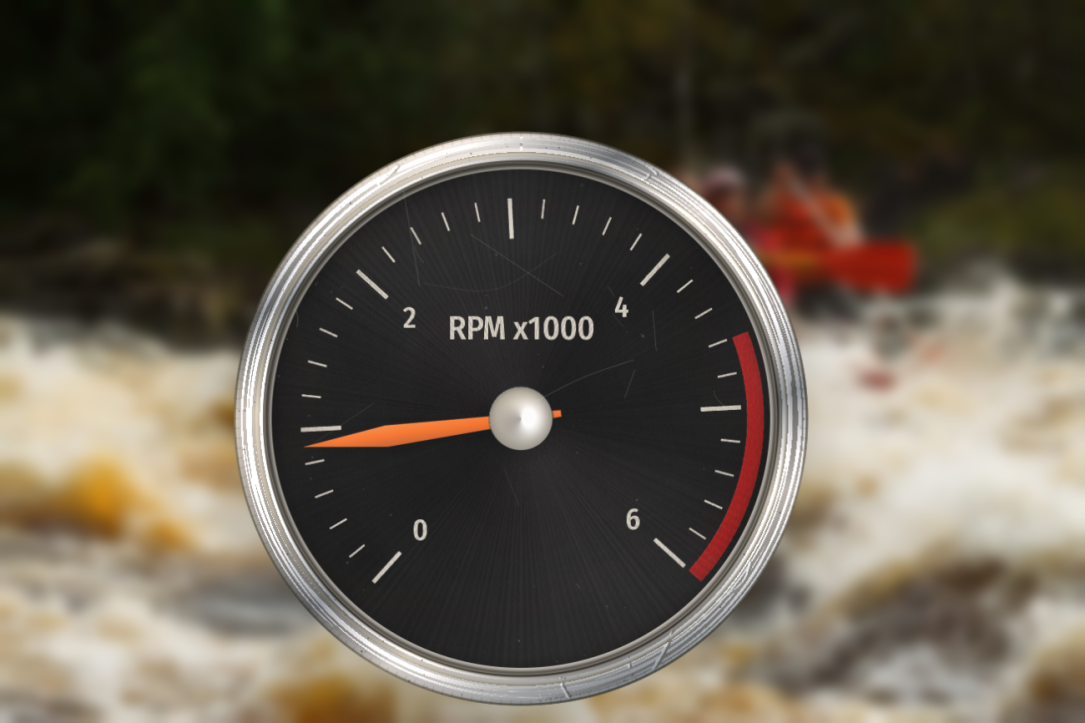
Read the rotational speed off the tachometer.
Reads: 900 rpm
